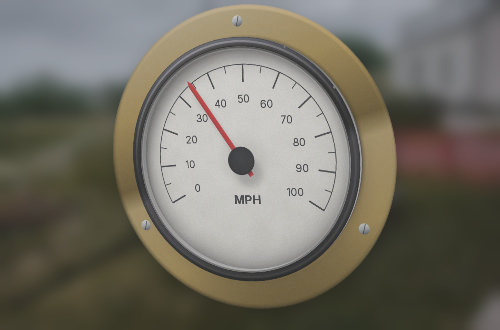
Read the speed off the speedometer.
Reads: 35 mph
